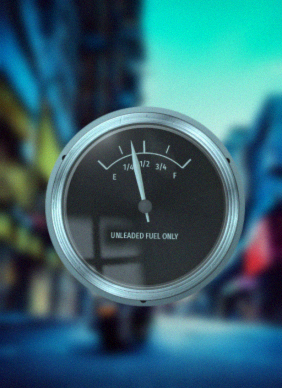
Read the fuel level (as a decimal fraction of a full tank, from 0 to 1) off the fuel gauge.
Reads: 0.375
